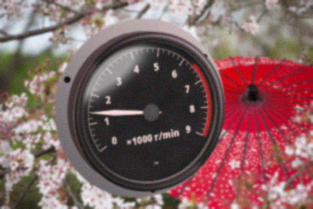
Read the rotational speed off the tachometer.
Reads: 1400 rpm
